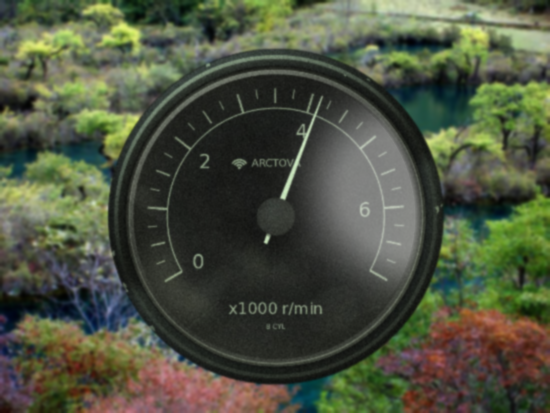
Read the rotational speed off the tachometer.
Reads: 4125 rpm
